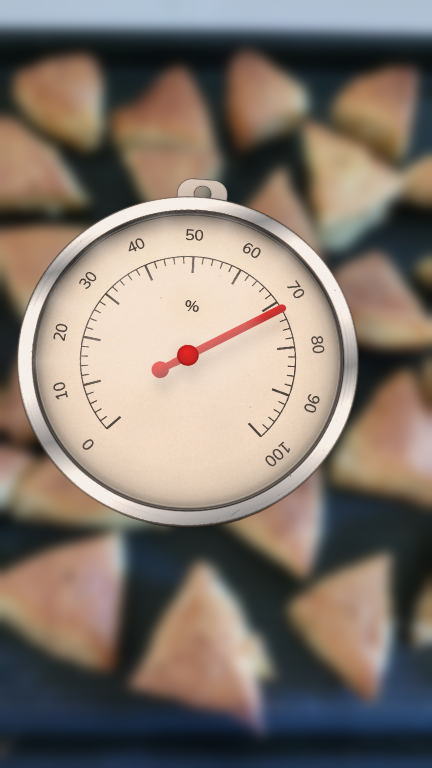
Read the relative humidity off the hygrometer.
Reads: 72 %
